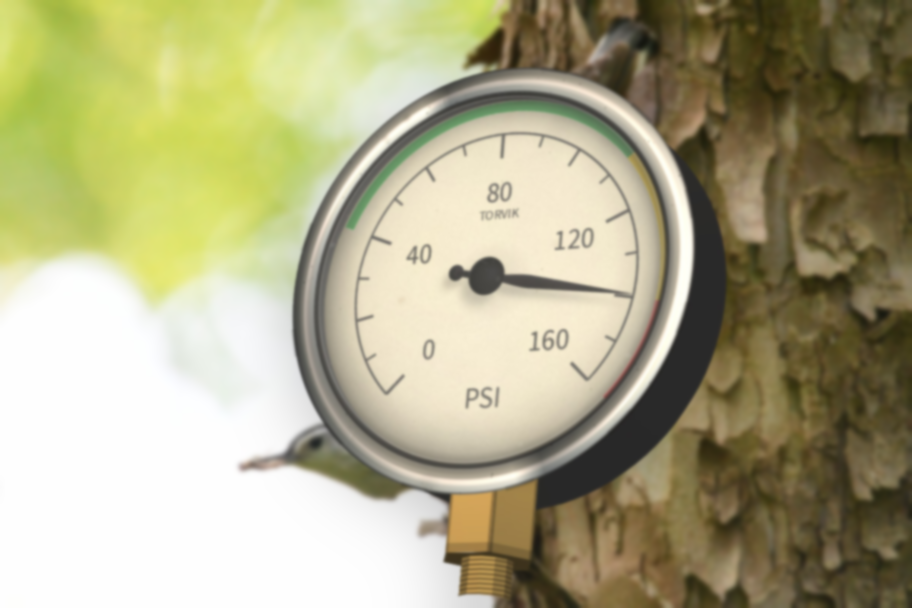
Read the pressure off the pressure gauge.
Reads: 140 psi
